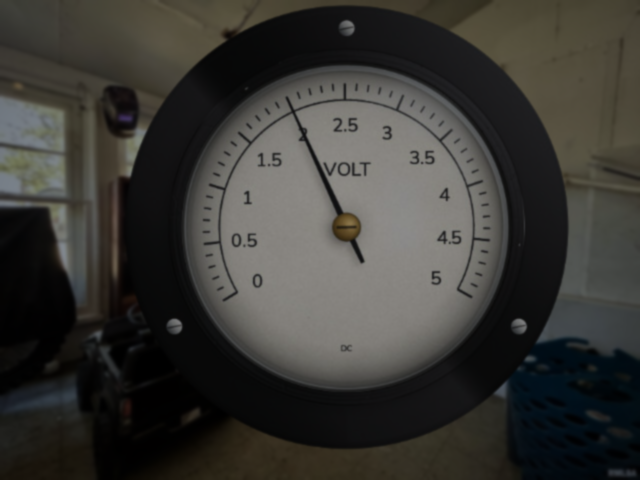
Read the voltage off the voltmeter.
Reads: 2 V
